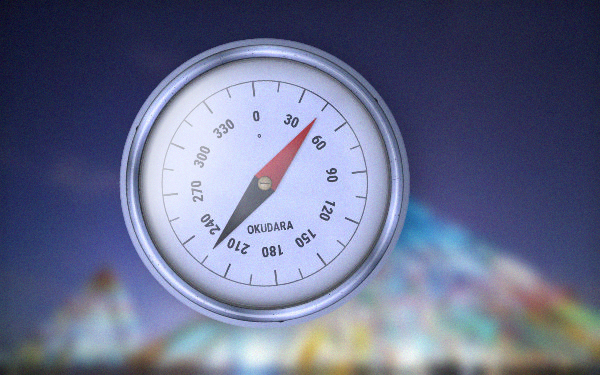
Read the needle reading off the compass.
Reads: 45 °
